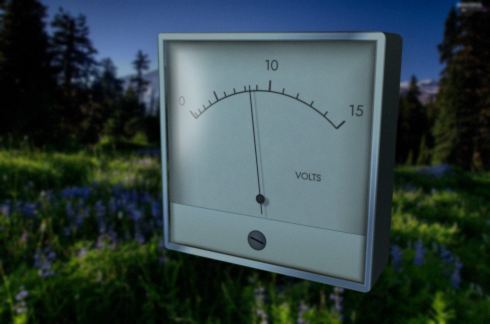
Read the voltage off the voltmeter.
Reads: 8.5 V
